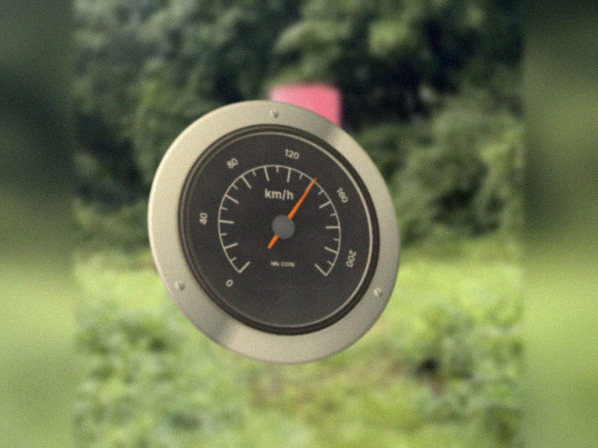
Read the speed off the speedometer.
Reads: 140 km/h
